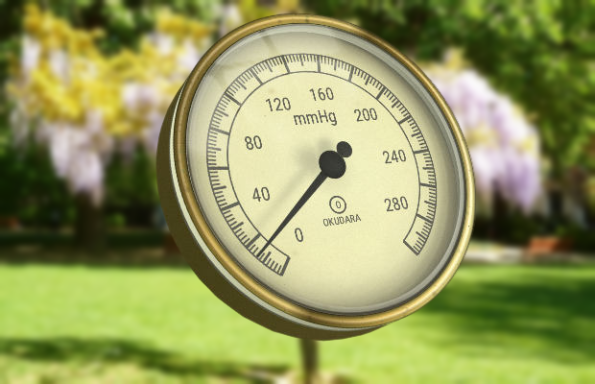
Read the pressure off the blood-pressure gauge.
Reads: 14 mmHg
